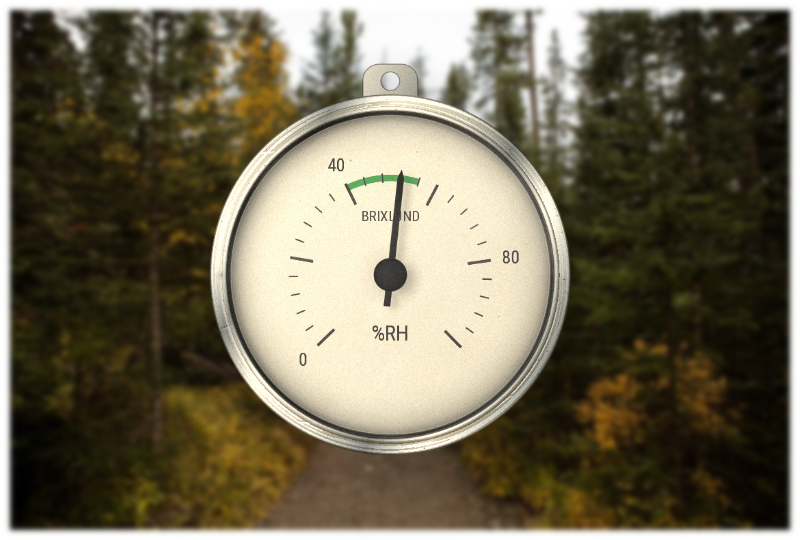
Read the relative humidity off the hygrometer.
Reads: 52 %
